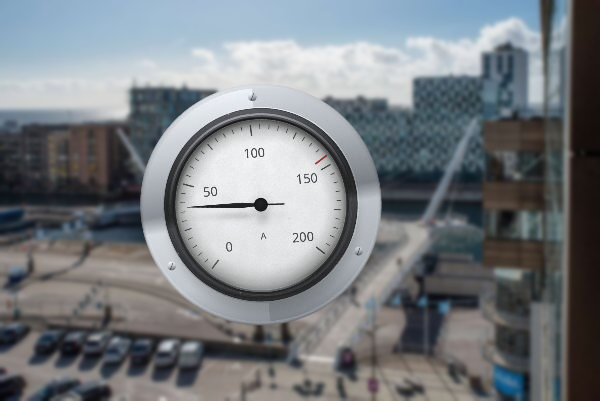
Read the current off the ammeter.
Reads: 37.5 A
